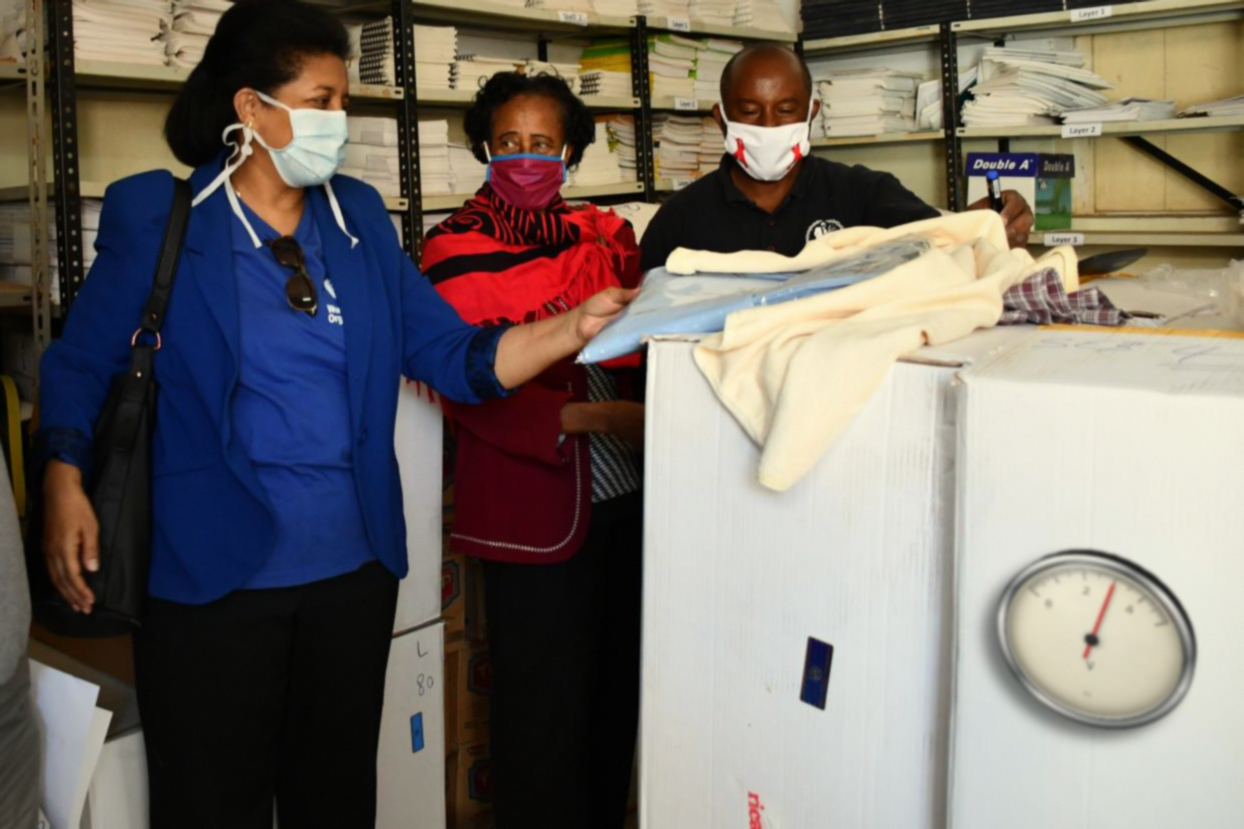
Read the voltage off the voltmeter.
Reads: 3 V
